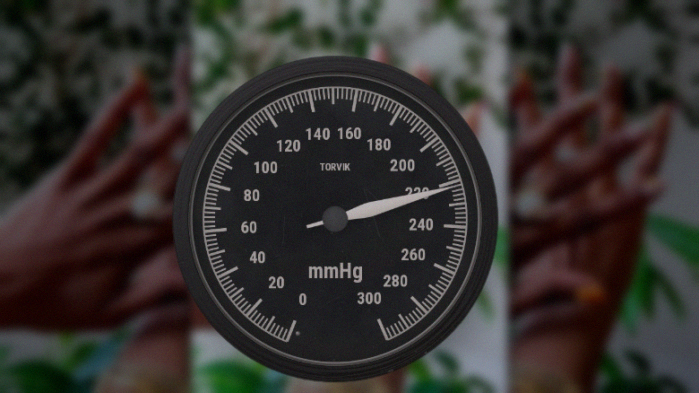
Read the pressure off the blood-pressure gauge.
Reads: 222 mmHg
